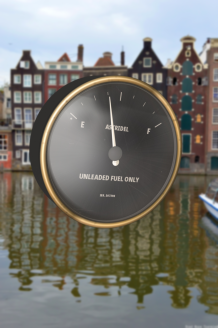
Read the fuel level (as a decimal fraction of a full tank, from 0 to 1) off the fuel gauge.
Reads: 0.375
